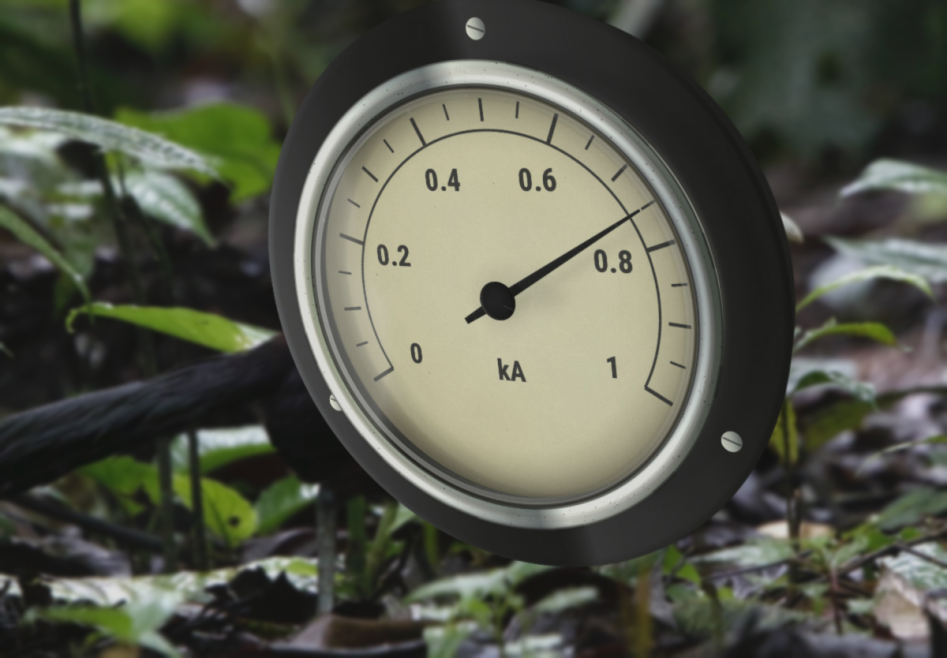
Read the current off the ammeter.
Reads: 0.75 kA
